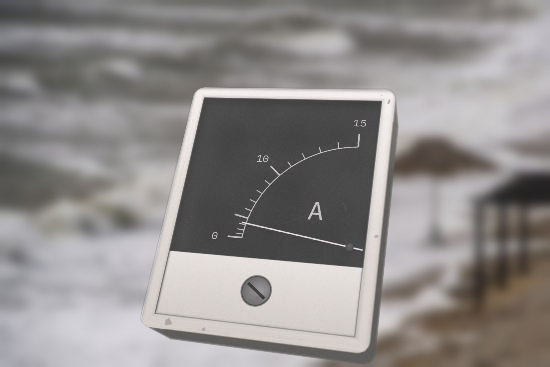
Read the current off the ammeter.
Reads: 4 A
